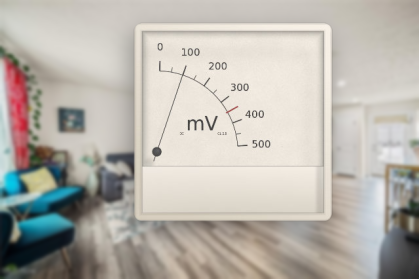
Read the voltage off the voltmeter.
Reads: 100 mV
